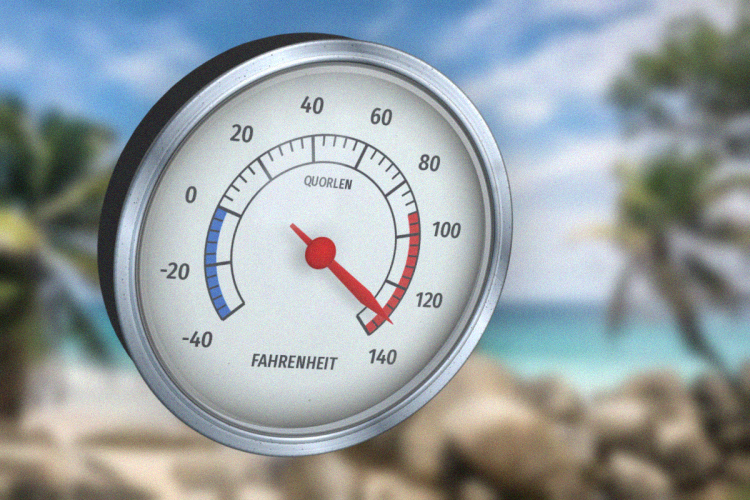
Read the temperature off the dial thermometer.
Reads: 132 °F
